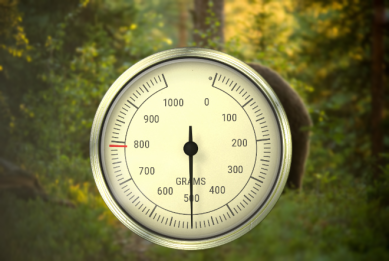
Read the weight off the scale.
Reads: 500 g
